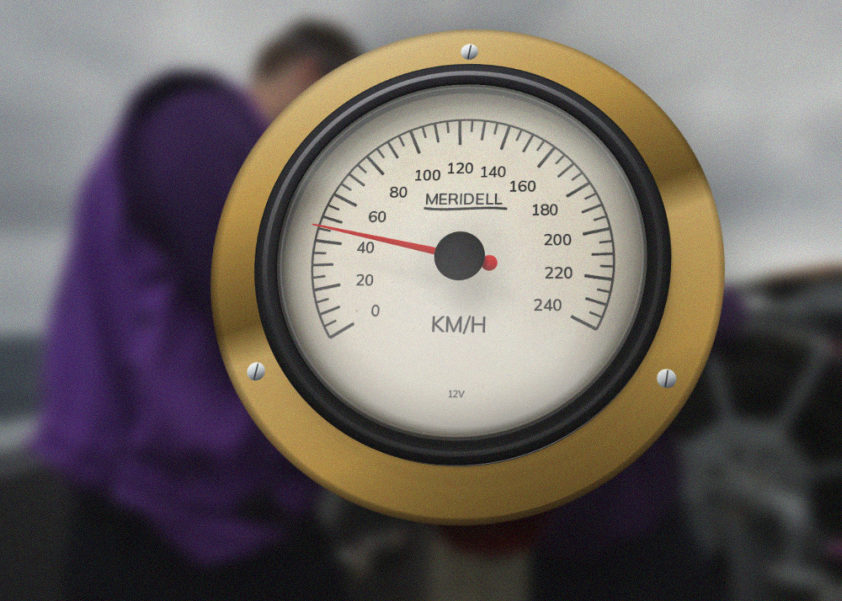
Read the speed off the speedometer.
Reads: 45 km/h
